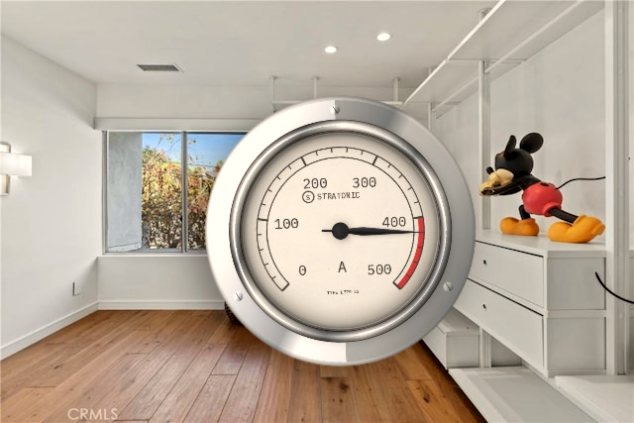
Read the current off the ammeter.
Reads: 420 A
